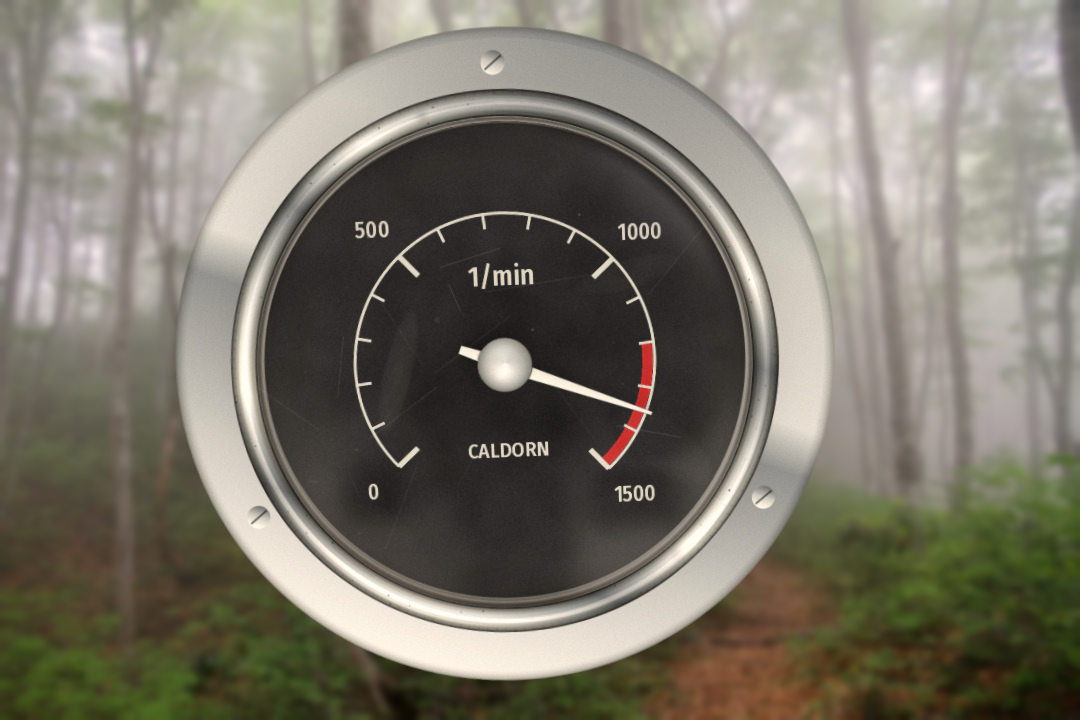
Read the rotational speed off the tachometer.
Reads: 1350 rpm
